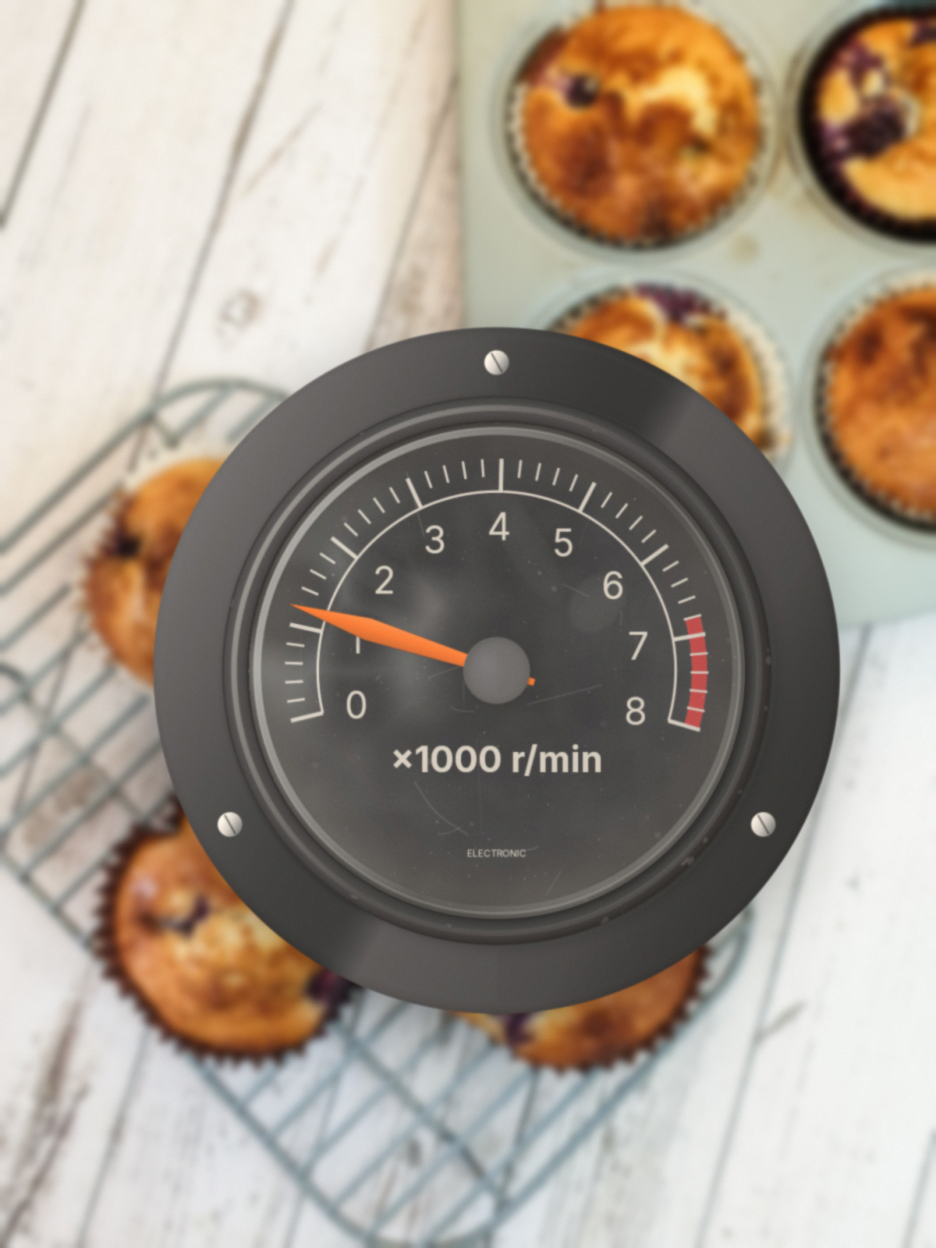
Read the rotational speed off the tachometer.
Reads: 1200 rpm
